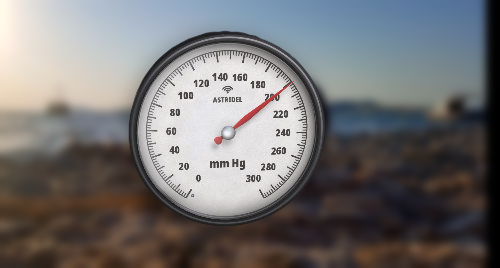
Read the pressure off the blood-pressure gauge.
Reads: 200 mmHg
